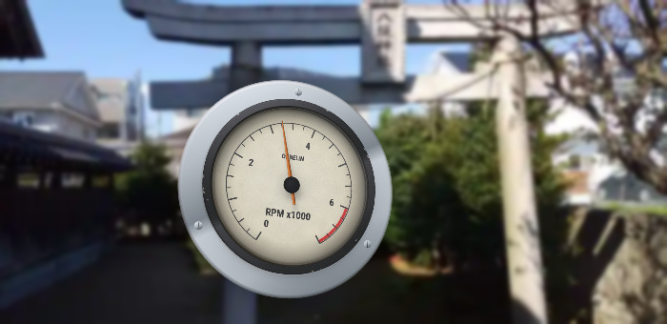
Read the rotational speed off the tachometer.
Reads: 3250 rpm
